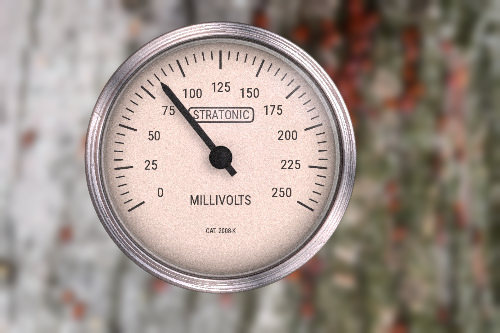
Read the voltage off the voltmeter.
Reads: 85 mV
